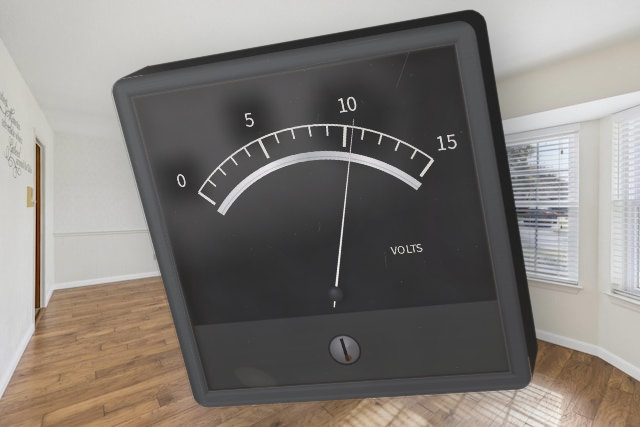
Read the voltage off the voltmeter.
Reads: 10.5 V
